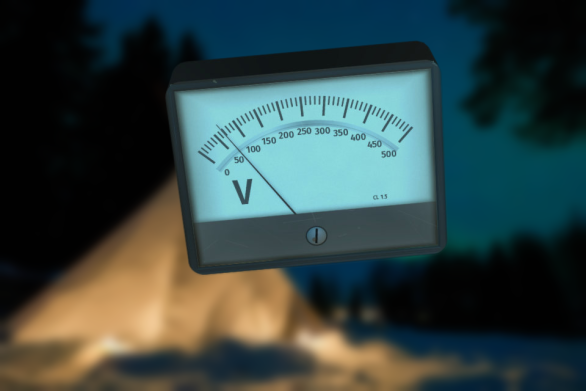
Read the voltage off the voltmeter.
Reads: 70 V
